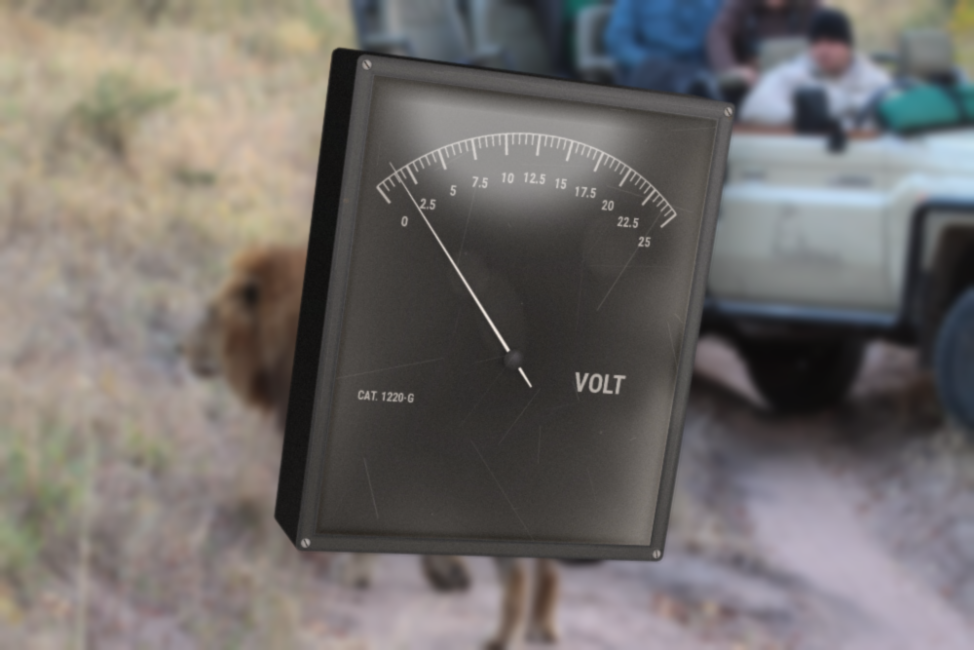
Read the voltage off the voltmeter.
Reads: 1.5 V
